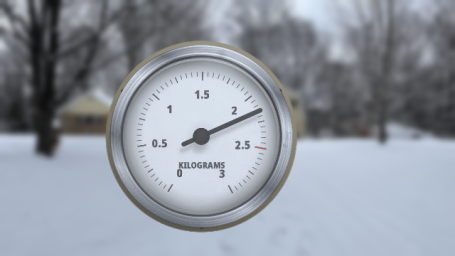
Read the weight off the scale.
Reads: 2.15 kg
